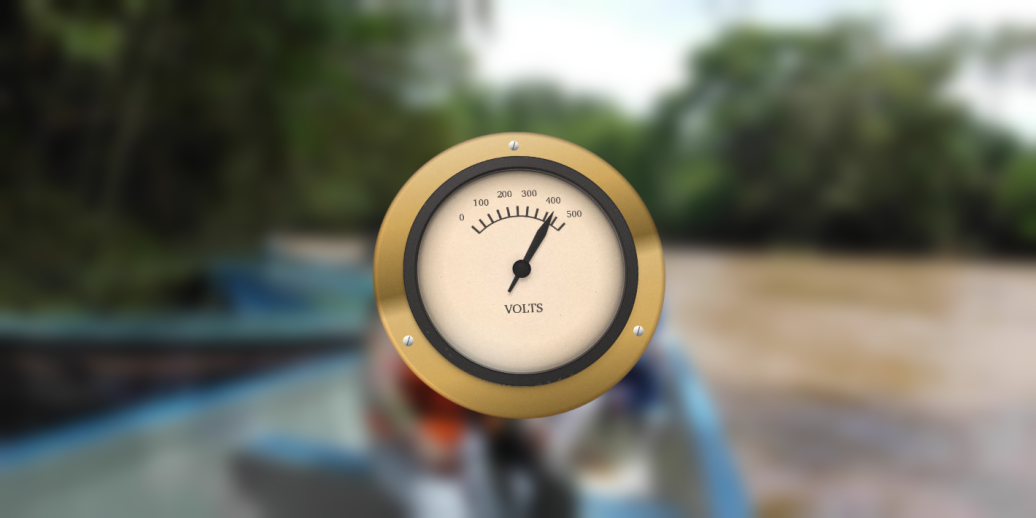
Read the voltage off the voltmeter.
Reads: 425 V
